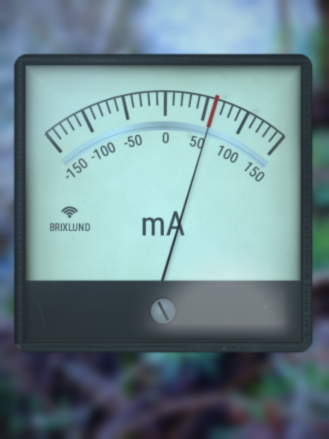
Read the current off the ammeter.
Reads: 60 mA
